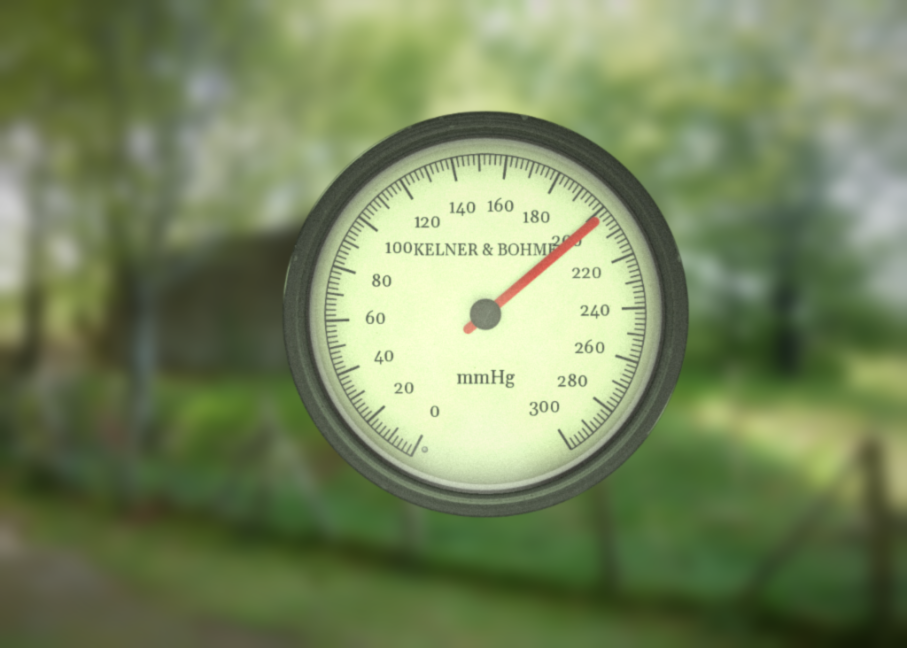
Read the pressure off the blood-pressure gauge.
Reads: 202 mmHg
